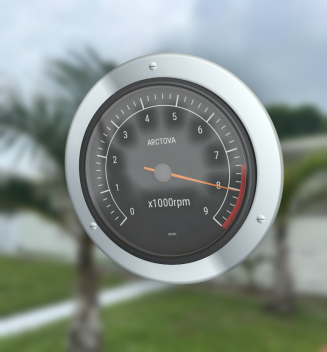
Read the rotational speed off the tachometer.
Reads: 8000 rpm
